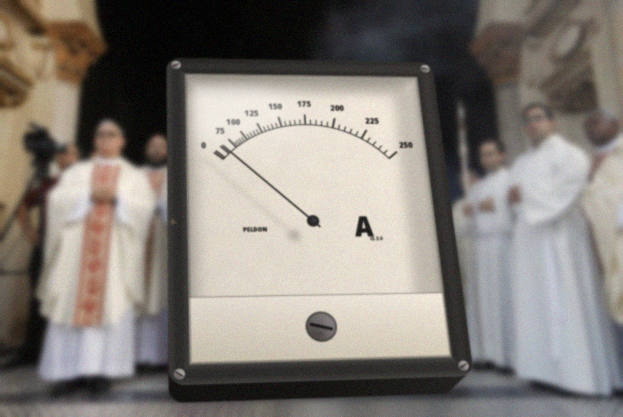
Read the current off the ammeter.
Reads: 50 A
